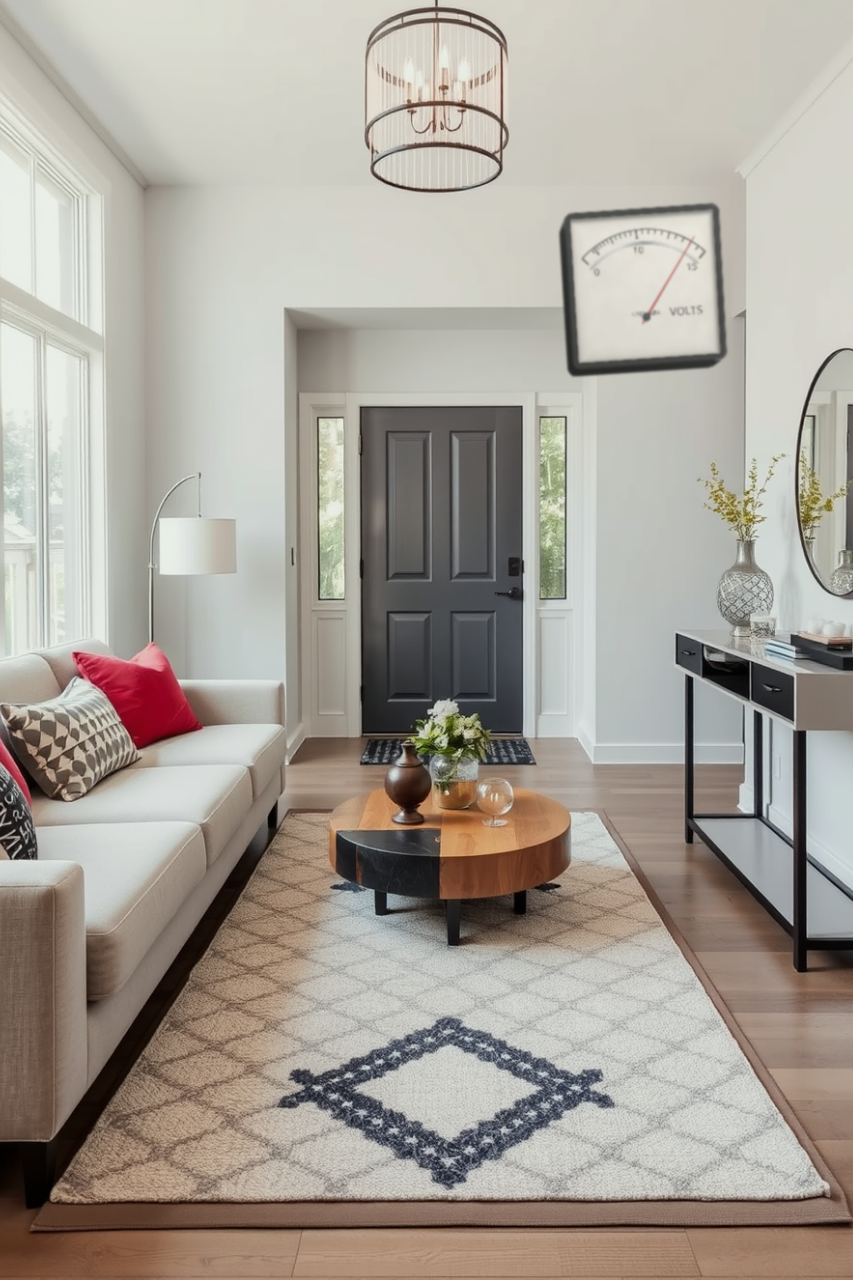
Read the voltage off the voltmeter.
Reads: 14 V
